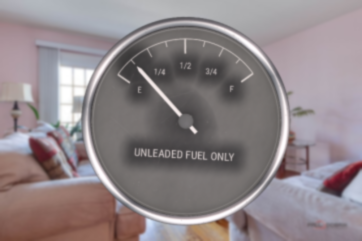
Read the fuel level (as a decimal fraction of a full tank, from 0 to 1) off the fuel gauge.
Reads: 0.125
